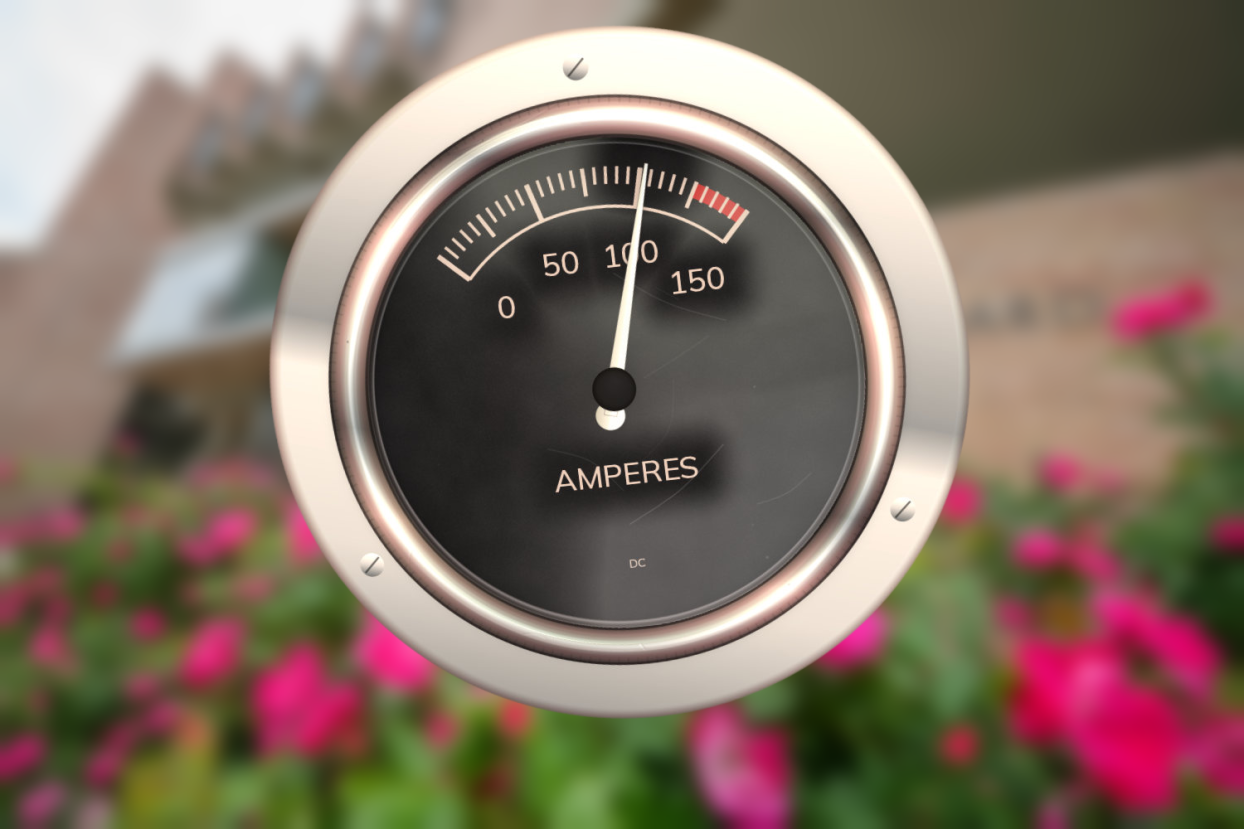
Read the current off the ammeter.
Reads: 102.5 A
